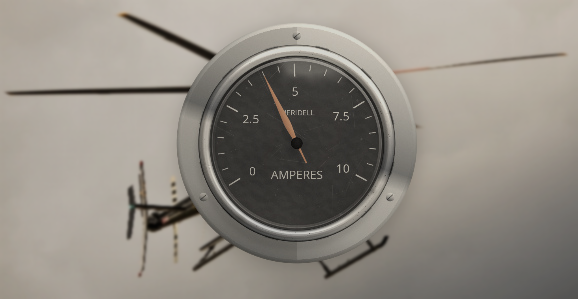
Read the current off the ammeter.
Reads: 4 A
